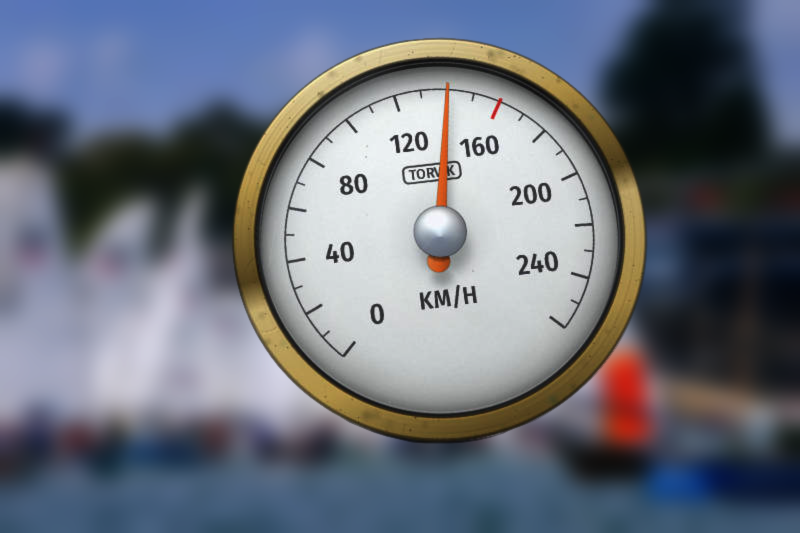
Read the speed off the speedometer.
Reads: 140 km/h
